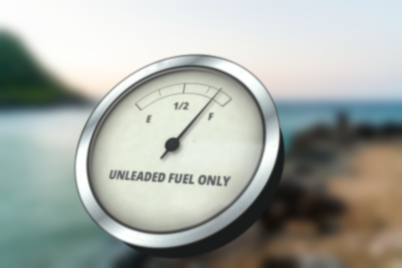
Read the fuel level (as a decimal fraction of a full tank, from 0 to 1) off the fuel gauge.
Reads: 0.875
